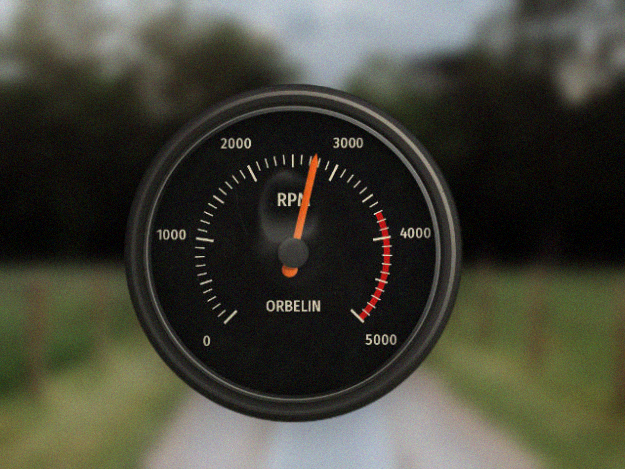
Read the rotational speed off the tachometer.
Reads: 2750 rpm
